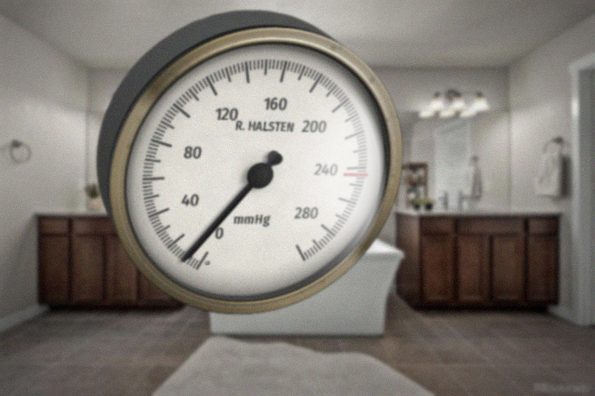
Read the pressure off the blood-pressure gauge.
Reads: 10 mmHg
